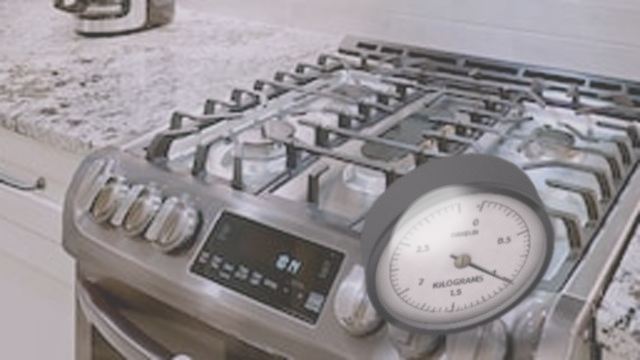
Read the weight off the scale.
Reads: 1 kg
